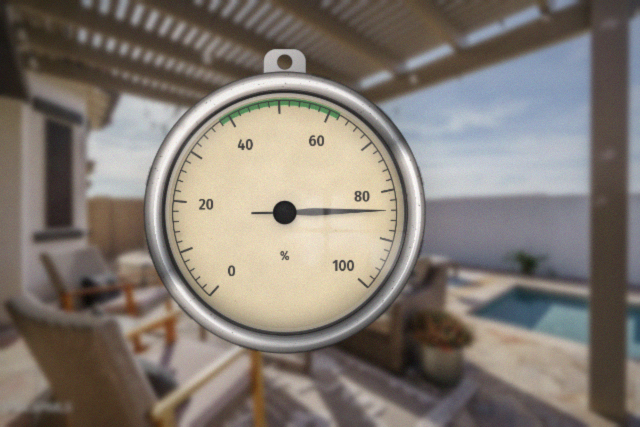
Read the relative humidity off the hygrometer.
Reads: 84 %
